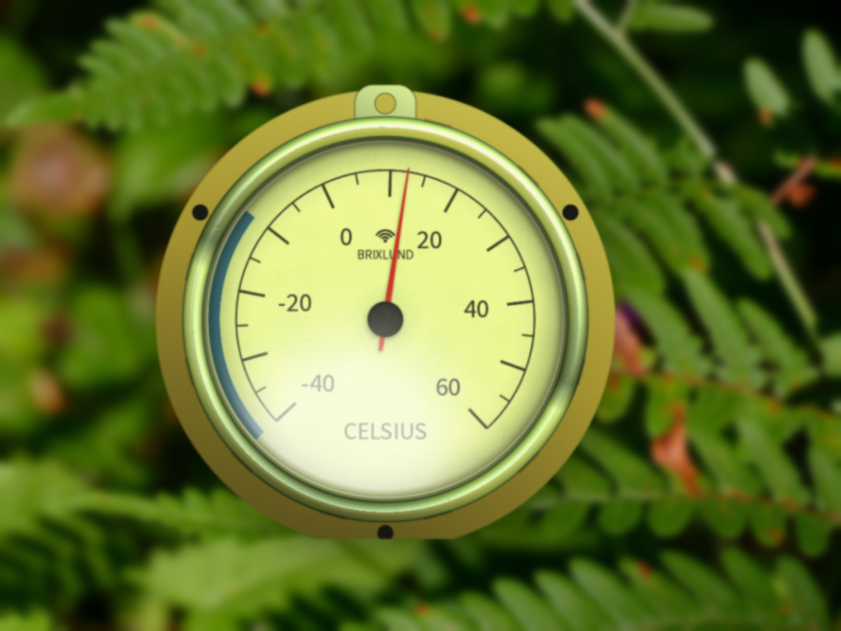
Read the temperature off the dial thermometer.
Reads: 12.5 °C
